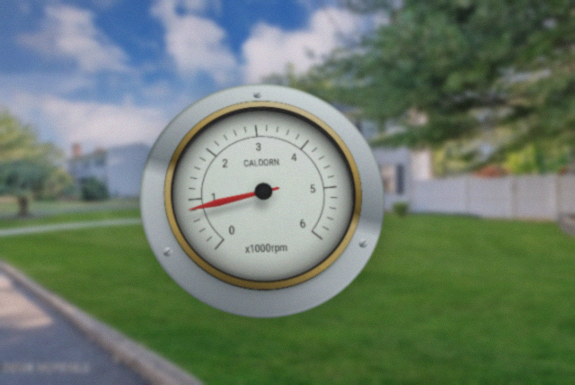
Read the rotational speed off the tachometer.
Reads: 800 rpm
